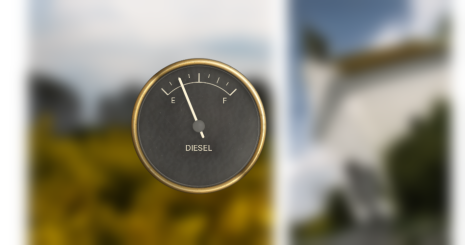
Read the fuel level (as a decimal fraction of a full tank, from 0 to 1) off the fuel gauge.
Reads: 0.25
